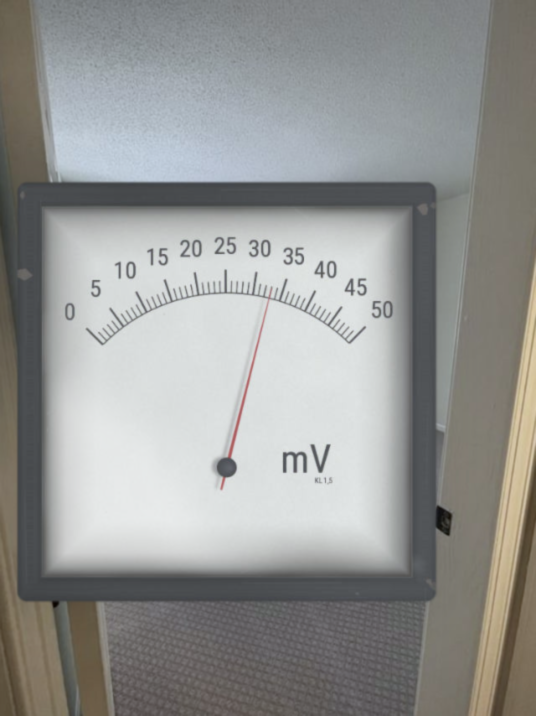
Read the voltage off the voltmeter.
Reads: 33 mV
